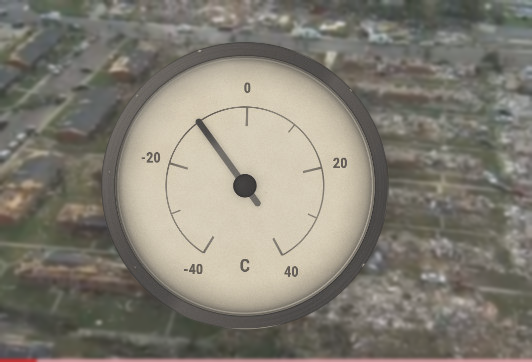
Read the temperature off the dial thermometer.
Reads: -10 °C
